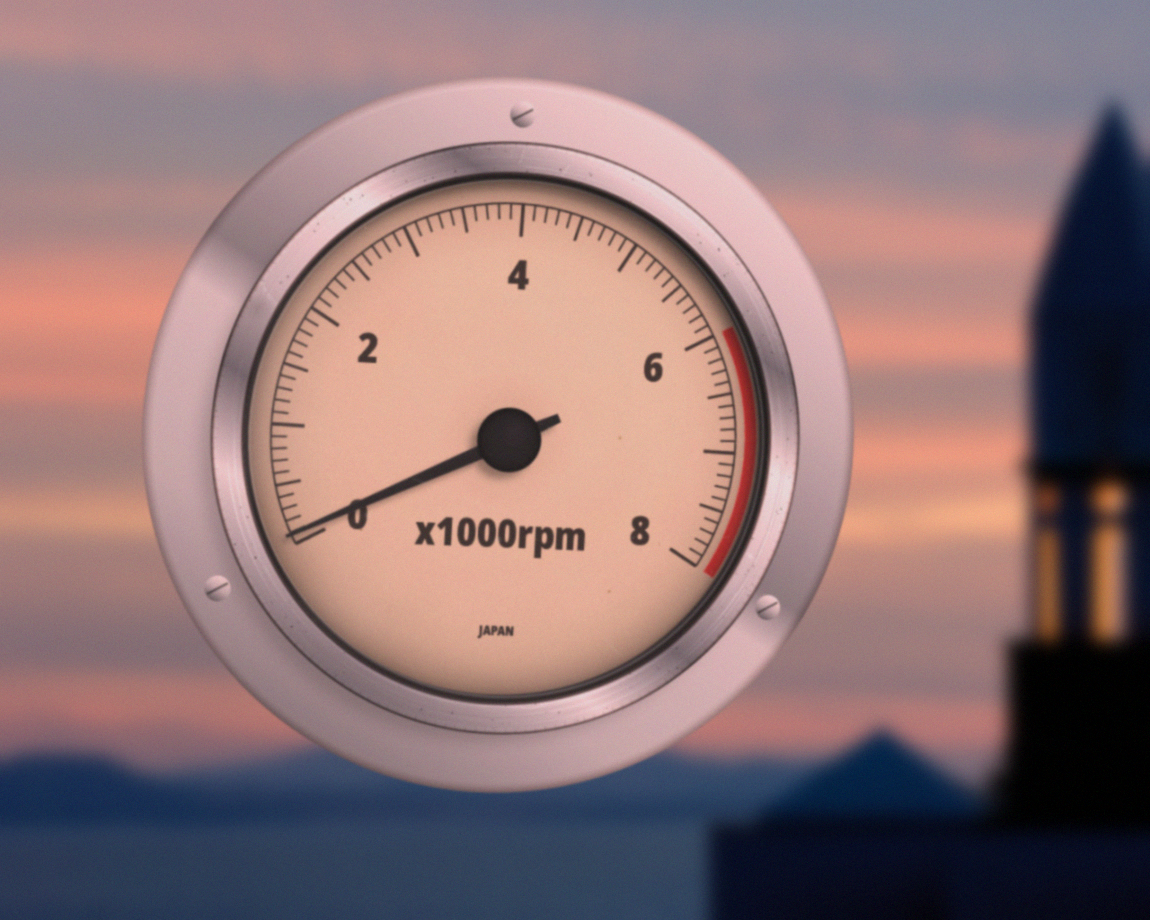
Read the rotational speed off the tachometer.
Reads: 100 rpm
